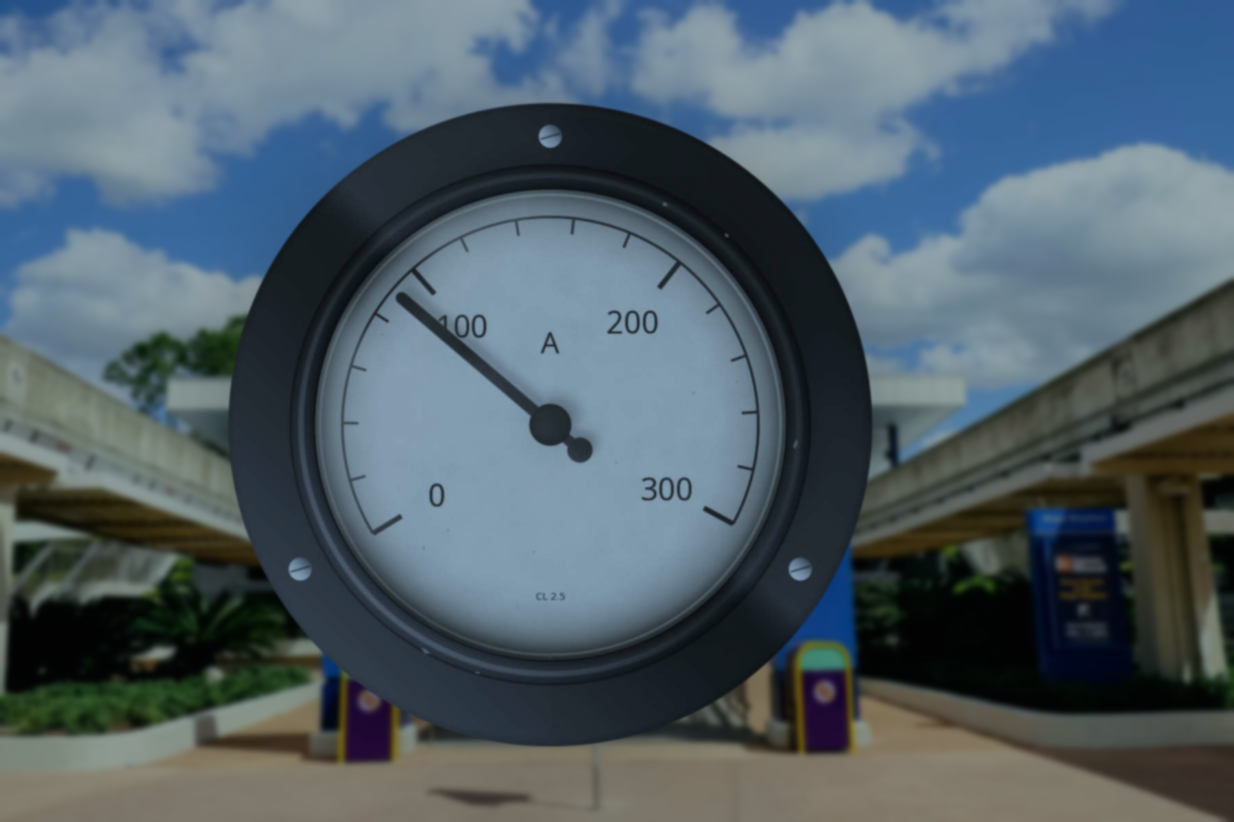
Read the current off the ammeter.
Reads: 90 A
